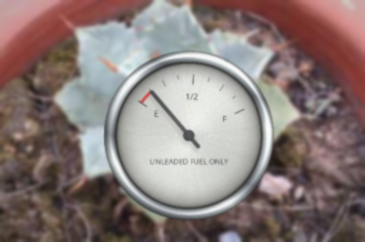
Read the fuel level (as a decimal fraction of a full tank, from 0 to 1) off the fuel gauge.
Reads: 0.125
